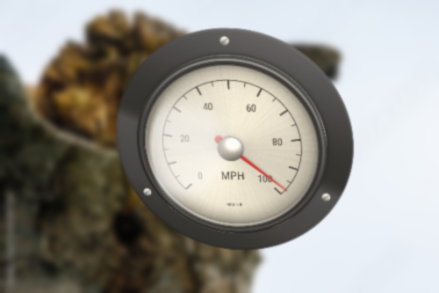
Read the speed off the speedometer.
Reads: 97.5 mph
